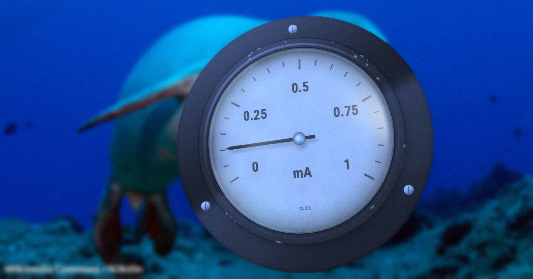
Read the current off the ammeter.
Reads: 0.1 mA
